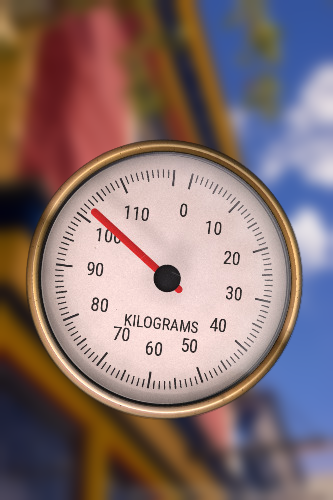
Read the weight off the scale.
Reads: 102 kg
